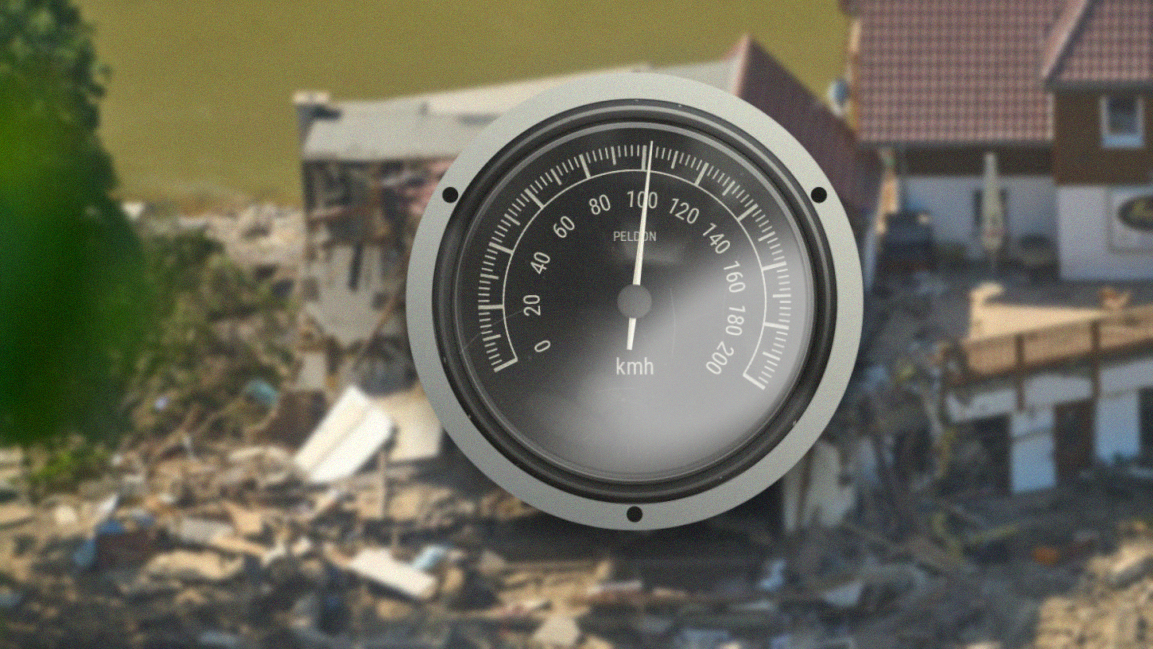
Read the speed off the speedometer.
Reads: 102 km/h
